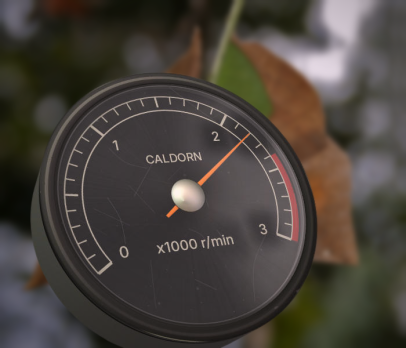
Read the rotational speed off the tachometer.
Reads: 2200 rpm
